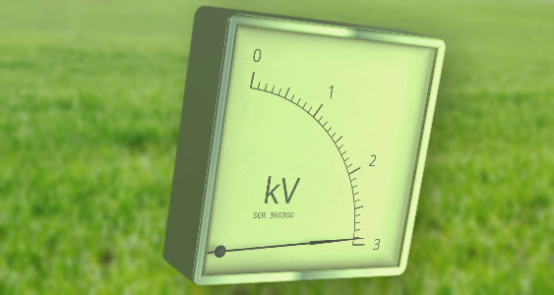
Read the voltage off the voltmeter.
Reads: 2.9 kV
